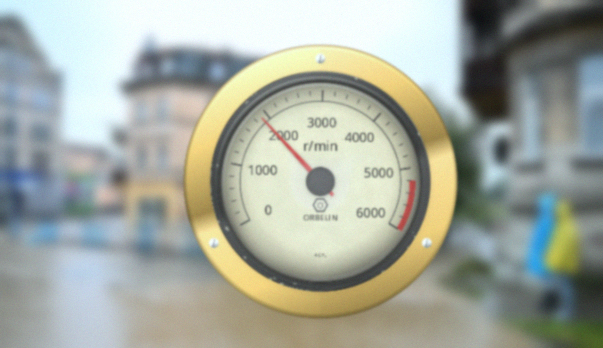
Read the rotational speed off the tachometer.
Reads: 1900 rpm
